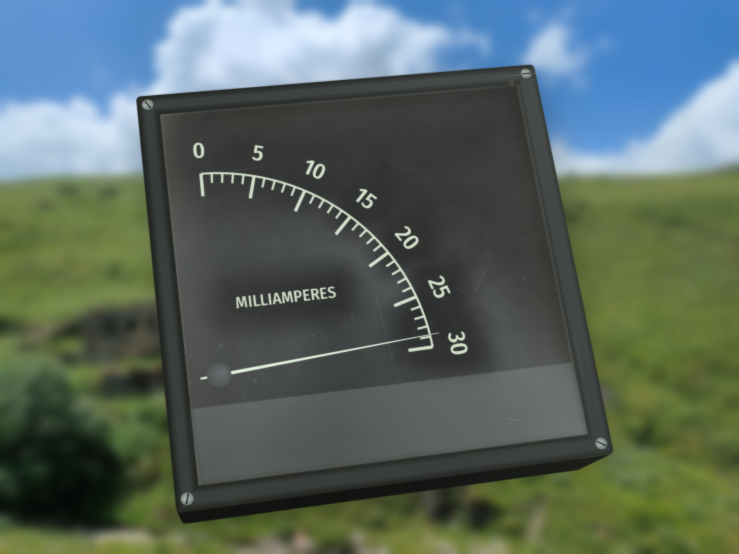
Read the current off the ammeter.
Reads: 29 mA
